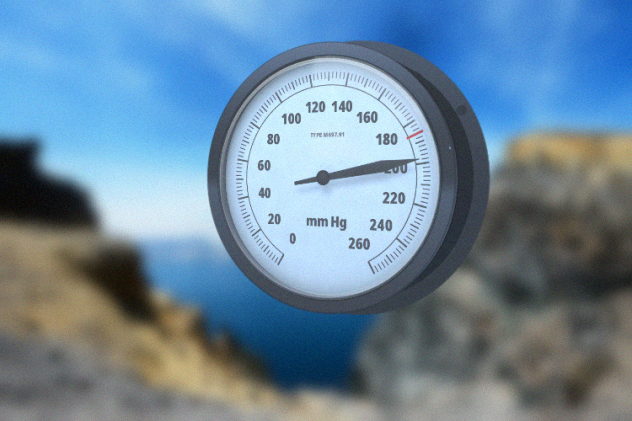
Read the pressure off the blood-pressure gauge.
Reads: 198 mmHg
